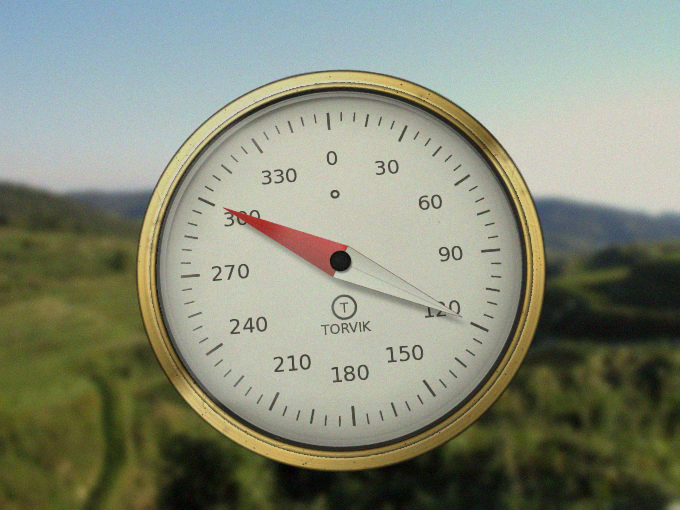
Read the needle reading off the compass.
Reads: 300 °
